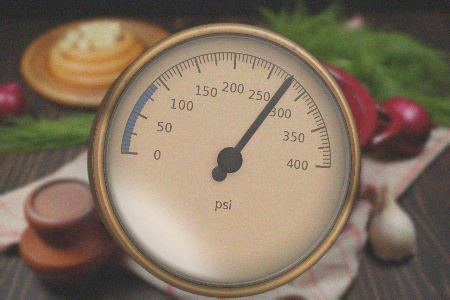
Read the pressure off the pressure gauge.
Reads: 275 psi
